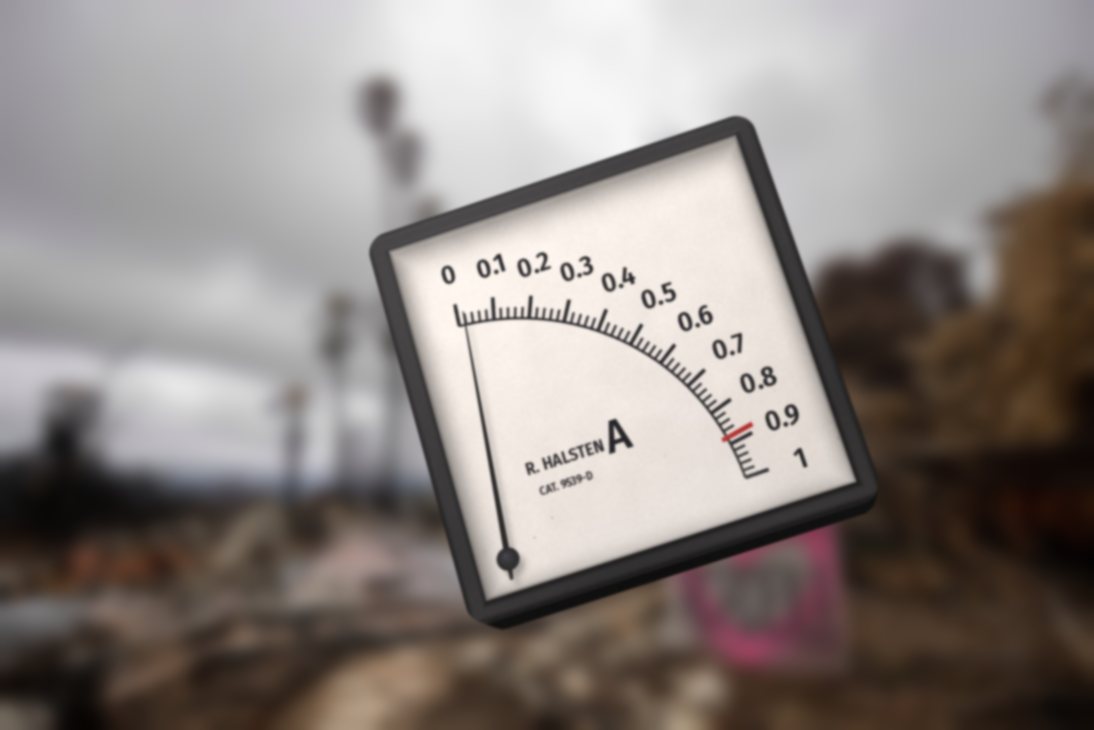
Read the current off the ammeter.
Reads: 0.02 A
